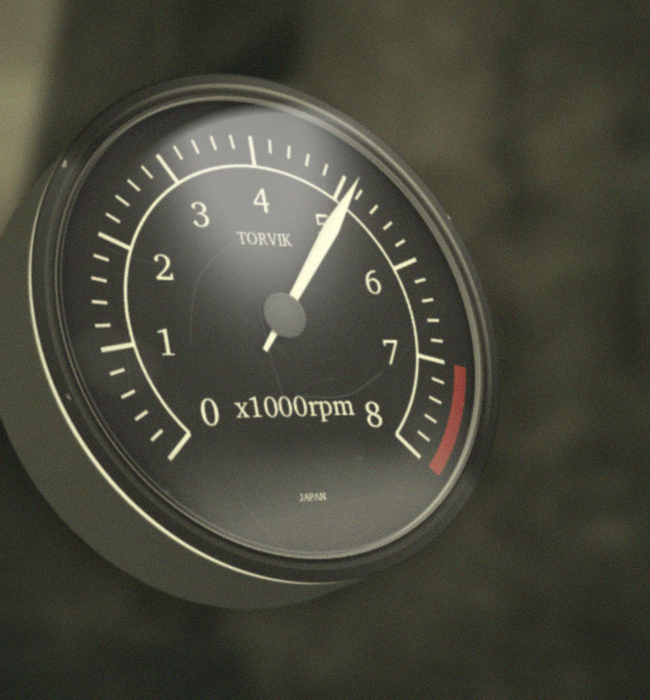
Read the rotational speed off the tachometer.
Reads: 5100 rpm
